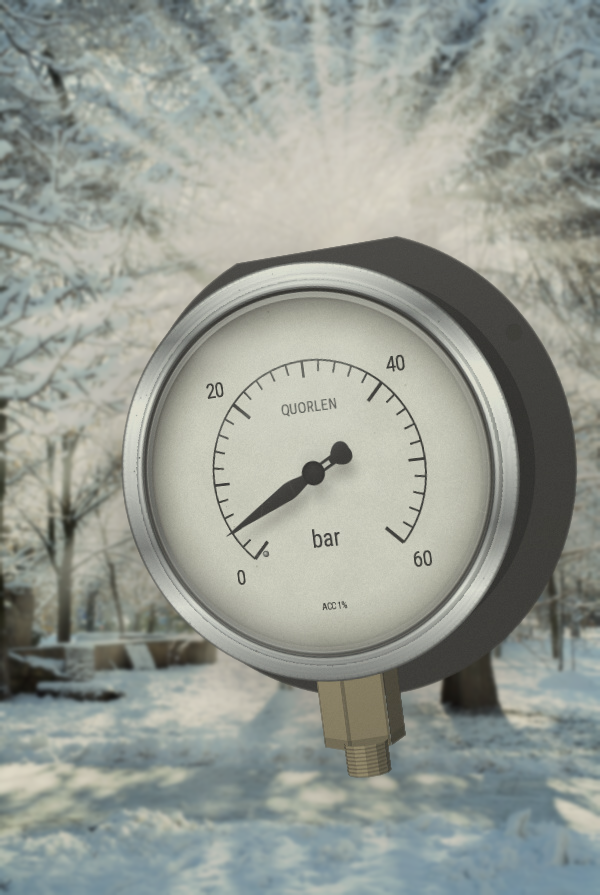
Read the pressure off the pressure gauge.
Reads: 4 bar
